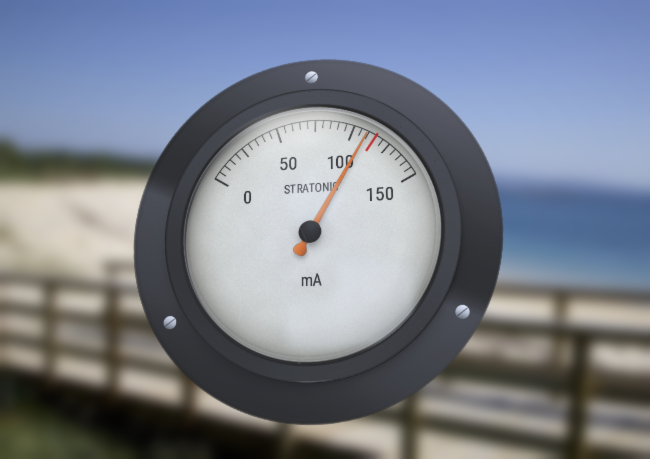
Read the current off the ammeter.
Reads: 110 mA
